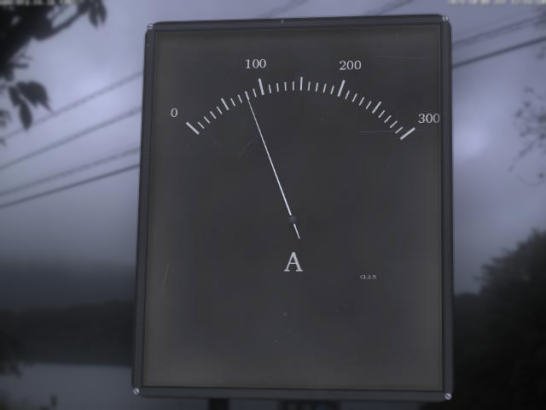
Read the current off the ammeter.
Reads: 80 A
